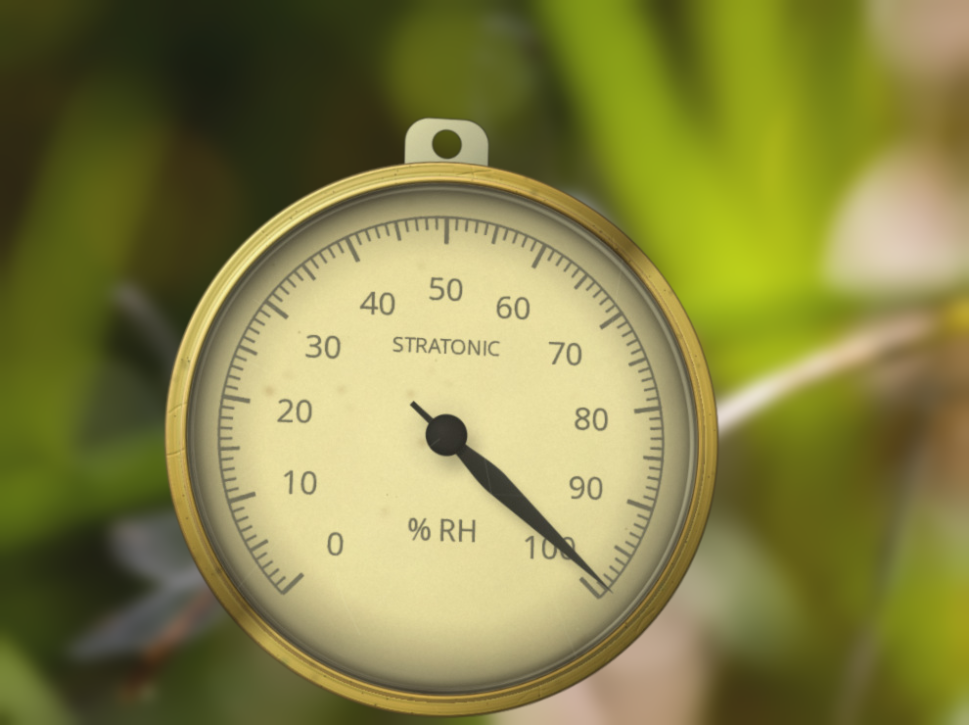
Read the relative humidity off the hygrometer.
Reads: 99 %
